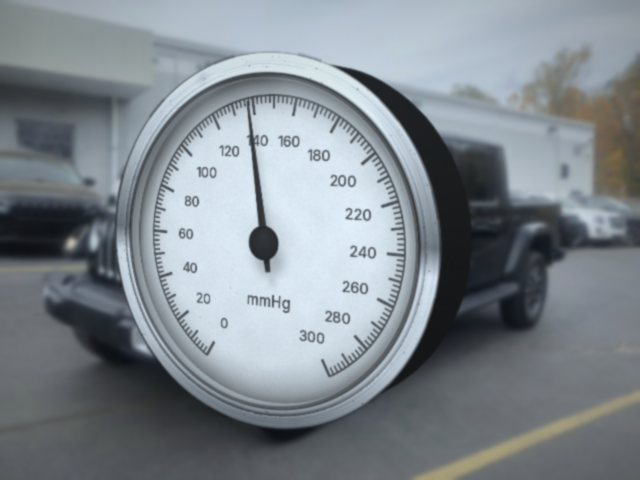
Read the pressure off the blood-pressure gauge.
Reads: 140 mmHg
